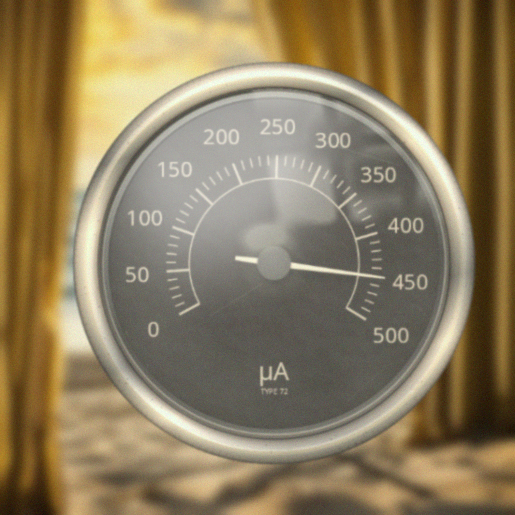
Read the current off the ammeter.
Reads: 450 µA
